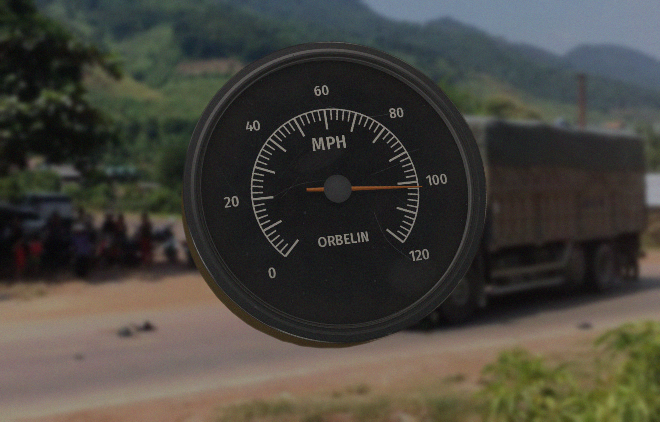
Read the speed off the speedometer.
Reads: 102 mph
